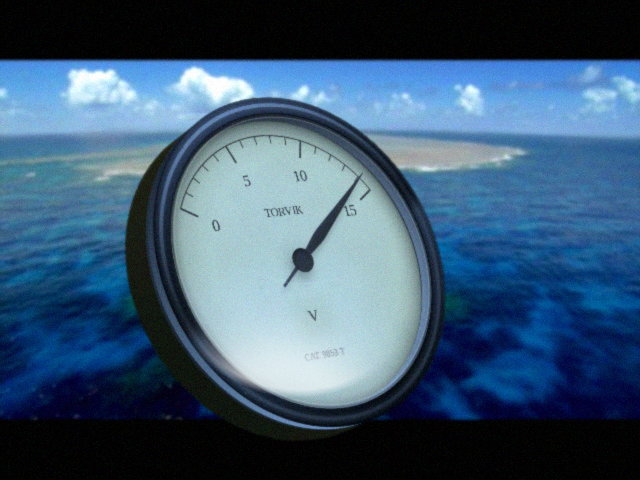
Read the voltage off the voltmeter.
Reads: 14 V
